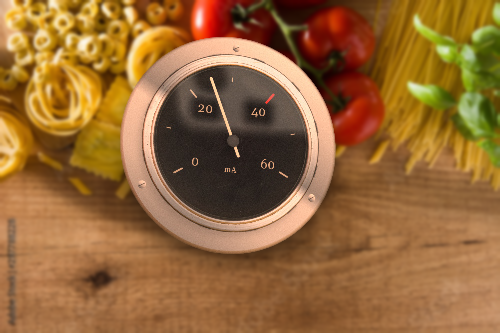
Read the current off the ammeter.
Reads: 25 mA
